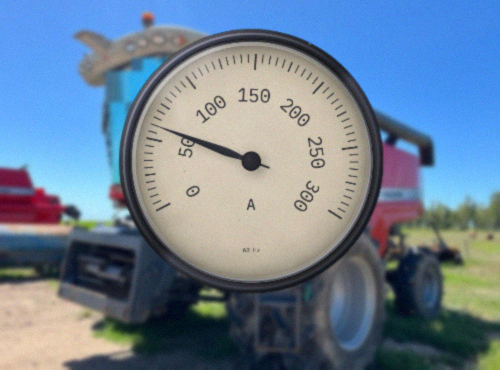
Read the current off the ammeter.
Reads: 60 A
